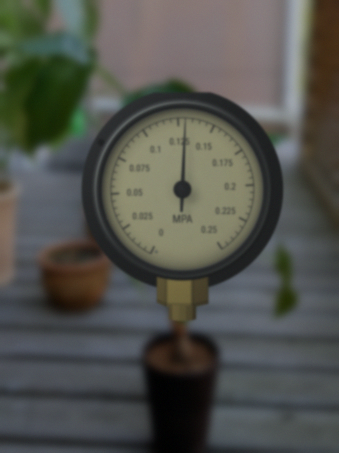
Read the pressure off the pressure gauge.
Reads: 0.13 MPa
